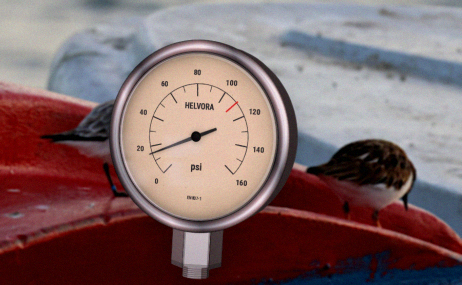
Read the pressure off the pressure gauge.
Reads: 15 psi
